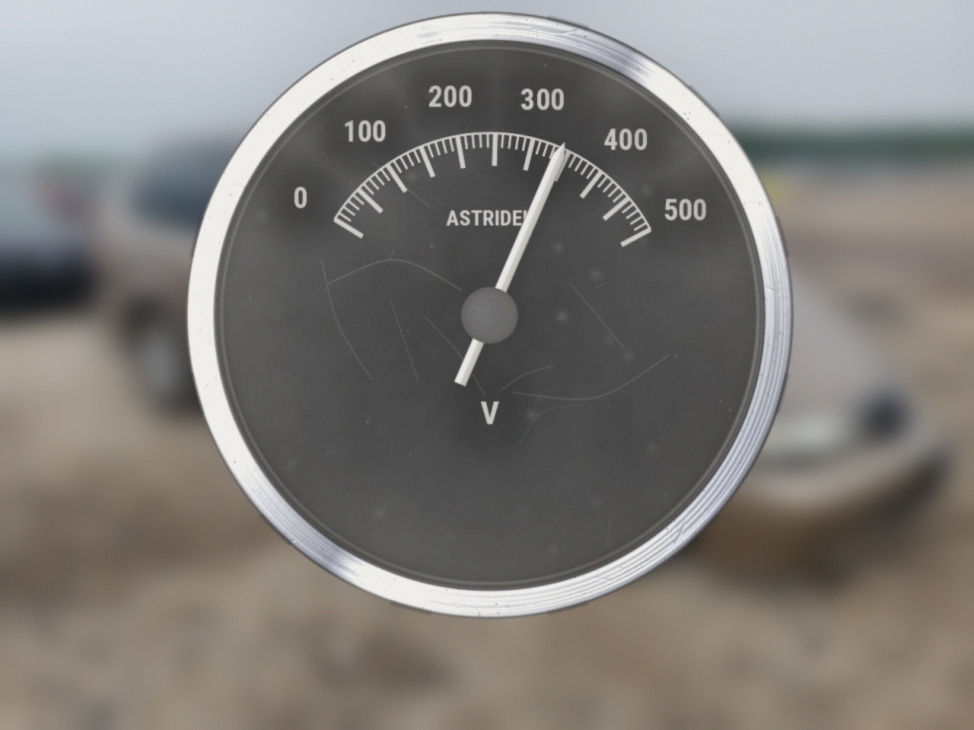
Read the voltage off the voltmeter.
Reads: 340 V
